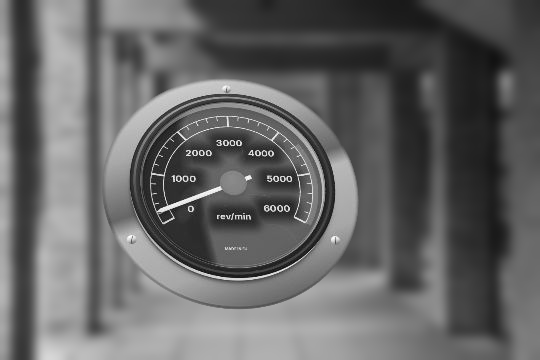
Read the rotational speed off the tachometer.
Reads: 200 rpm
